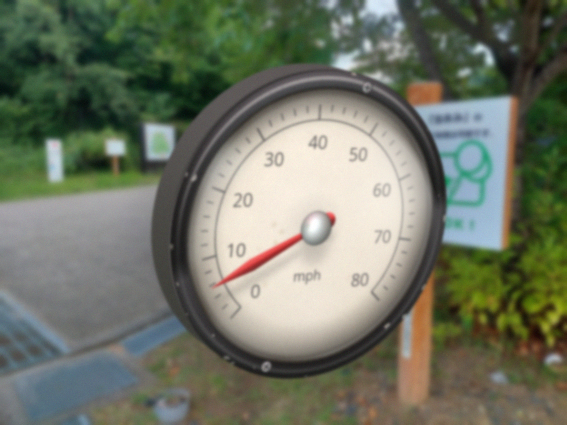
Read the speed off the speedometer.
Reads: 6 mph
